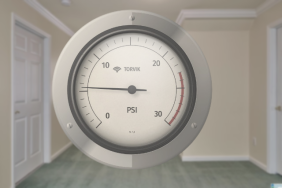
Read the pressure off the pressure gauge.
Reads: 5.5 psi
